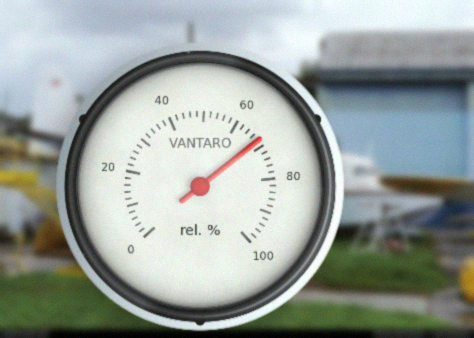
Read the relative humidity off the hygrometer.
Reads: 68 %
